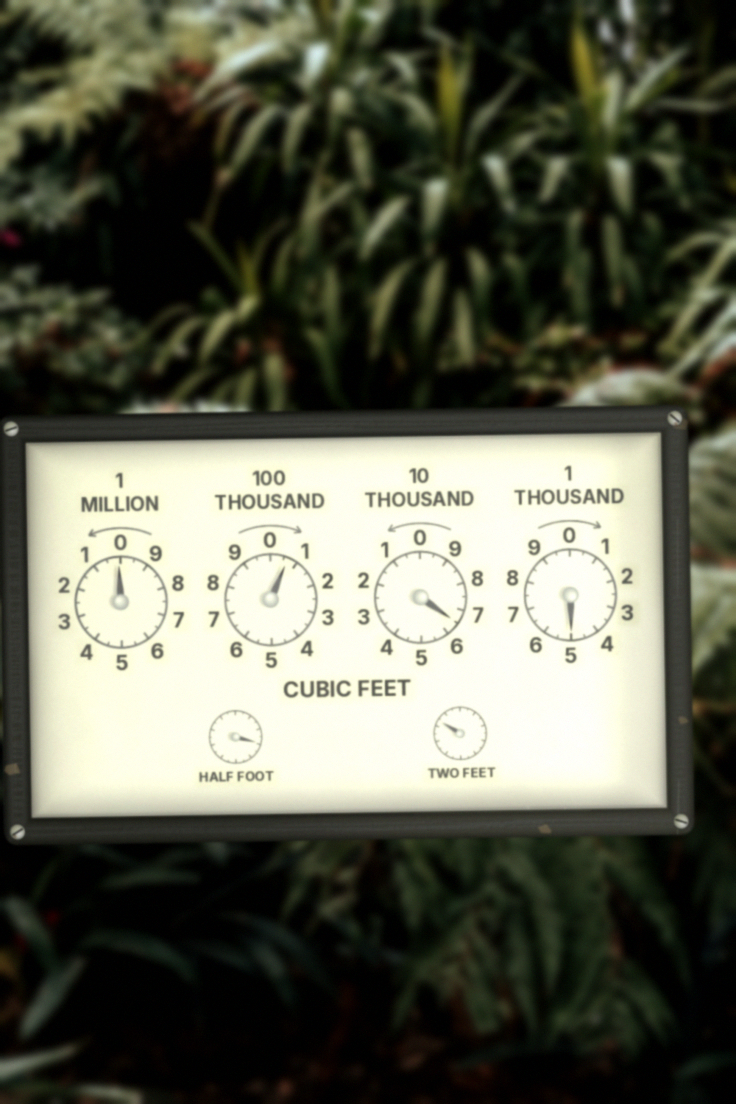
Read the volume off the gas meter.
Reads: 6500 ft³
